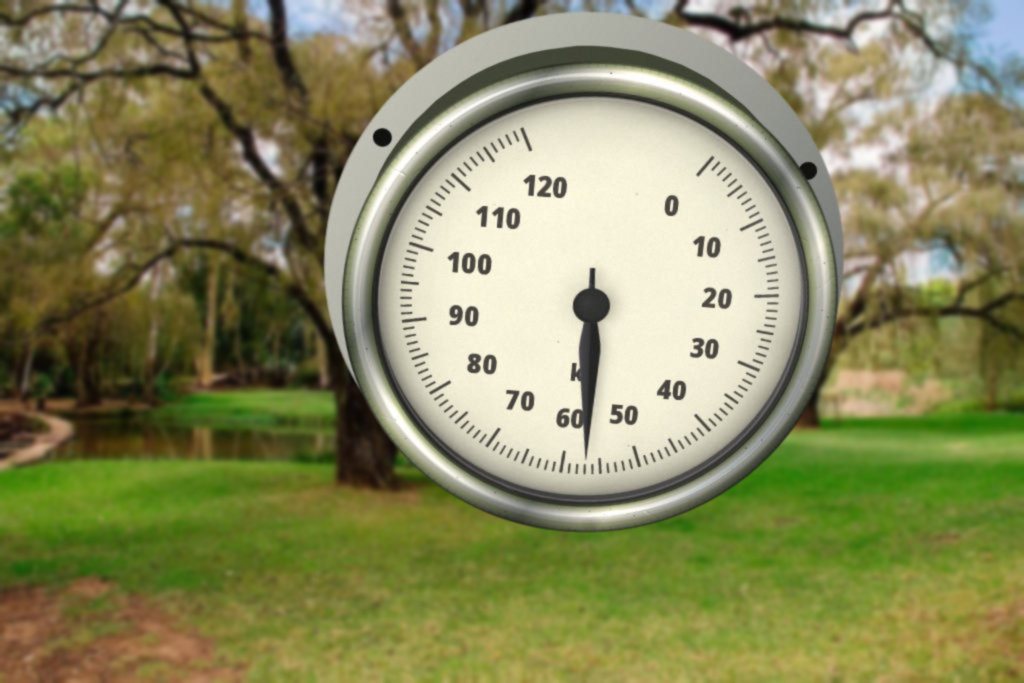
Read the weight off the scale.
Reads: 57 kg
